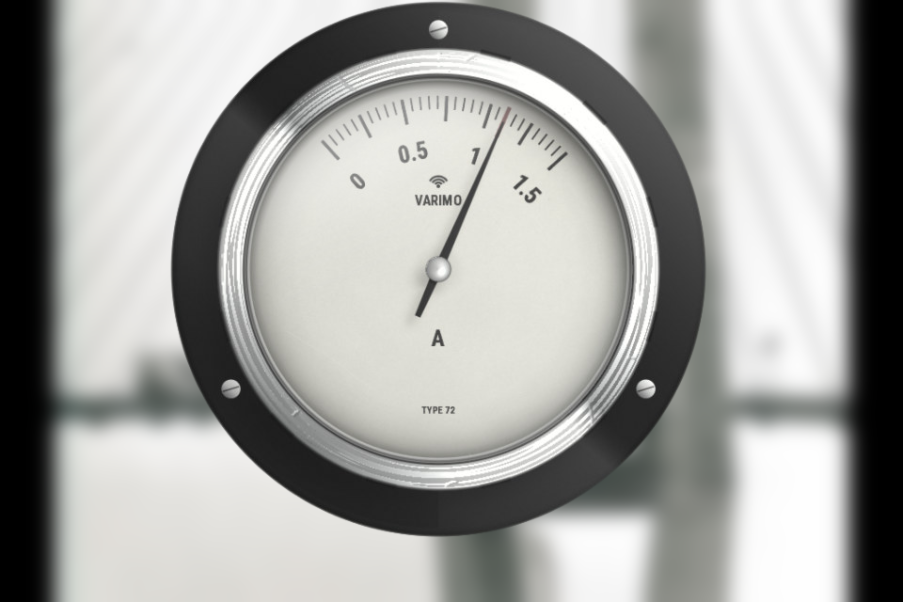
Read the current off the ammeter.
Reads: 1.1 A
